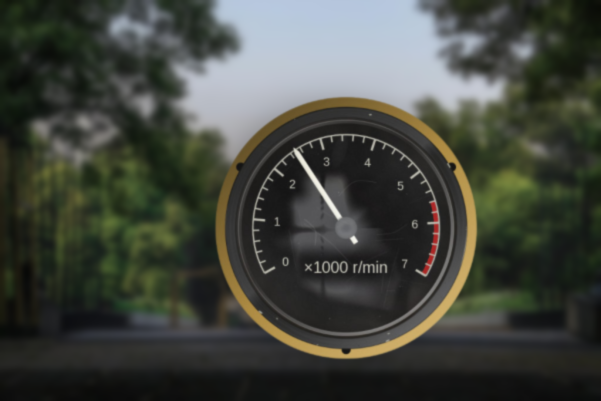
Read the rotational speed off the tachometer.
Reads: 2500 rpm
